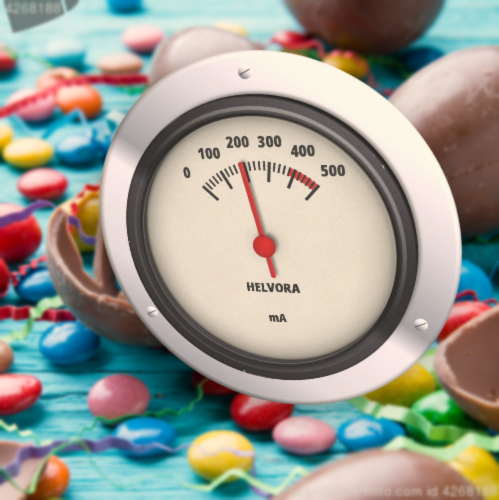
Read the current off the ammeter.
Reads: 200 mA
